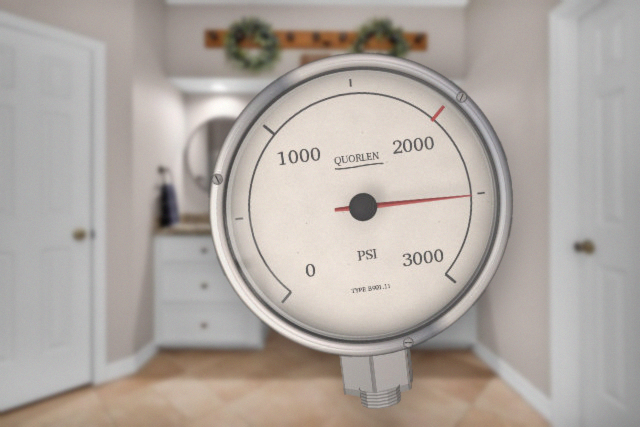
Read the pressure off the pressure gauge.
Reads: 2500 psi
